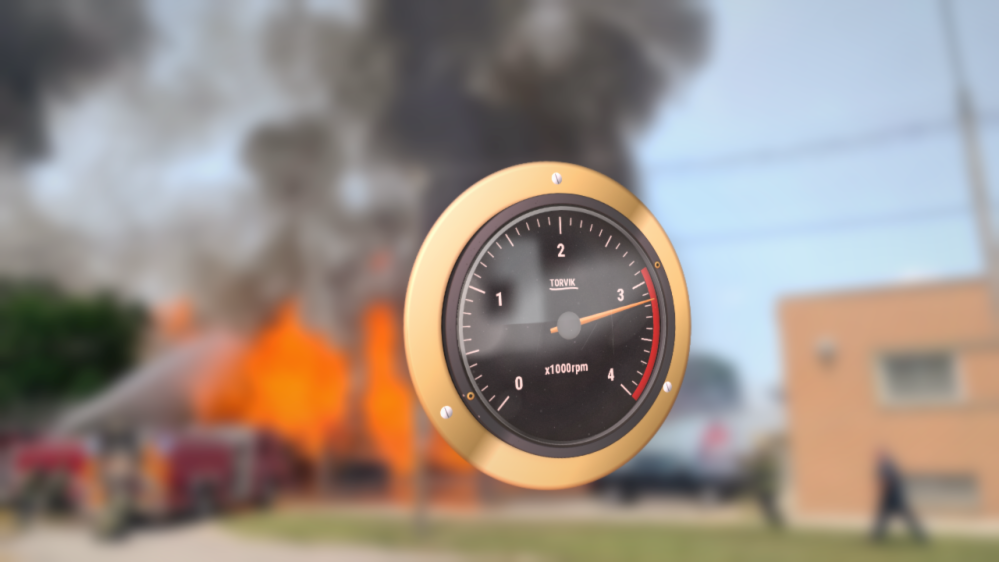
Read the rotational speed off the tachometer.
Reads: 3150 rpm
